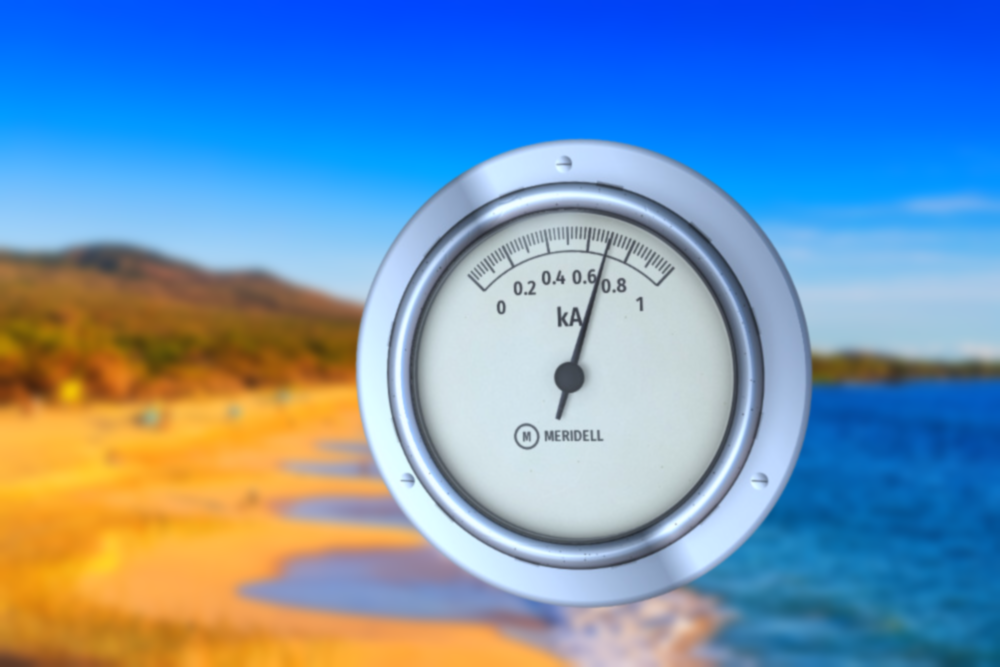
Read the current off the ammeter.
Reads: 0.7 kA
